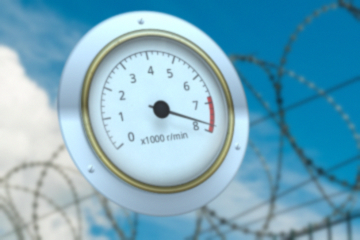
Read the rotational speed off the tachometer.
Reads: 7800 rpm
